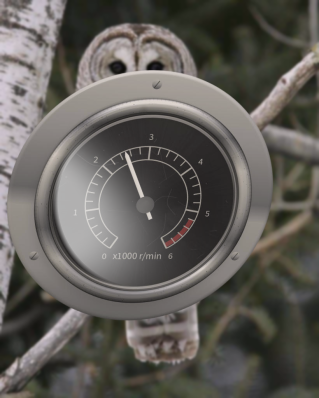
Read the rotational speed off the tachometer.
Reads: 2500 rpm
